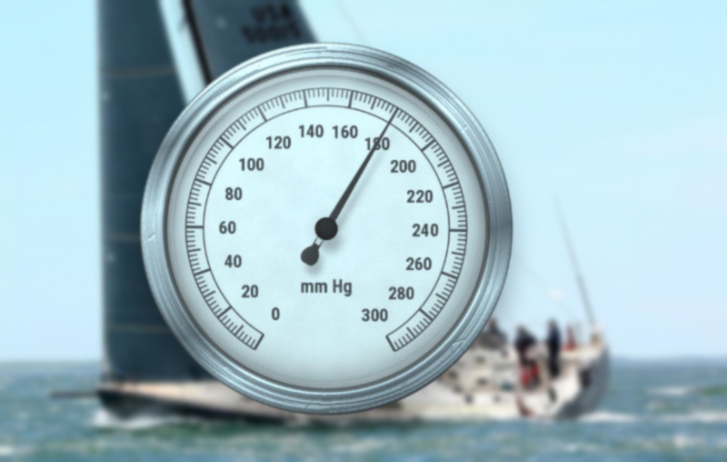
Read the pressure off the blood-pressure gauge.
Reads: 180 mmHg
